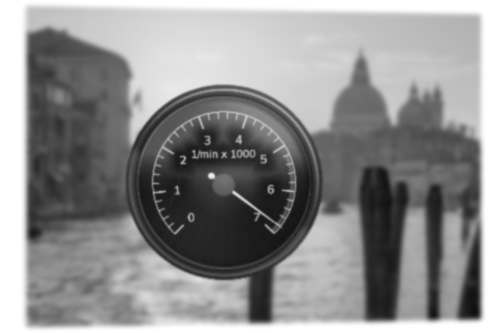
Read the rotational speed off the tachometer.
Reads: 6800 rpm
